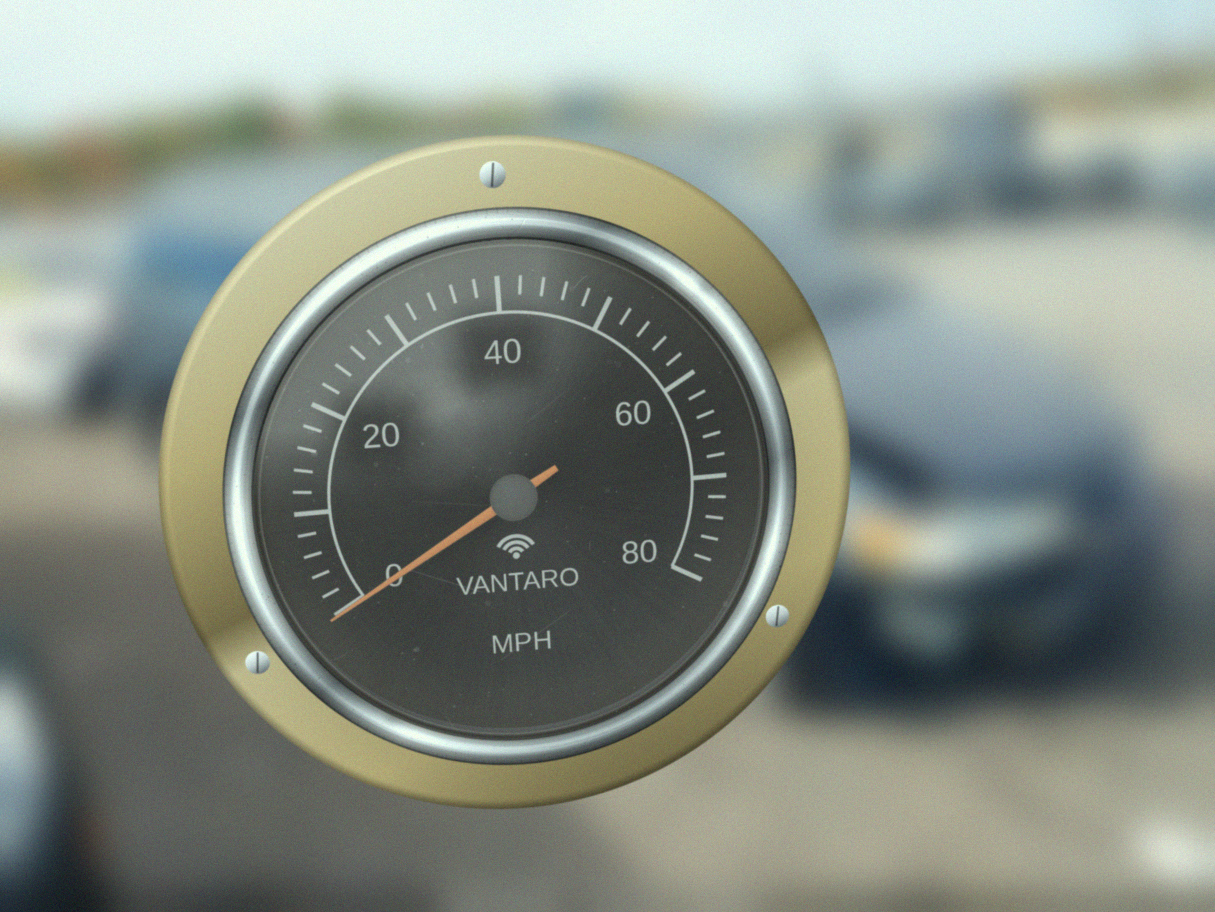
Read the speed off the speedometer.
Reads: 0 mph
